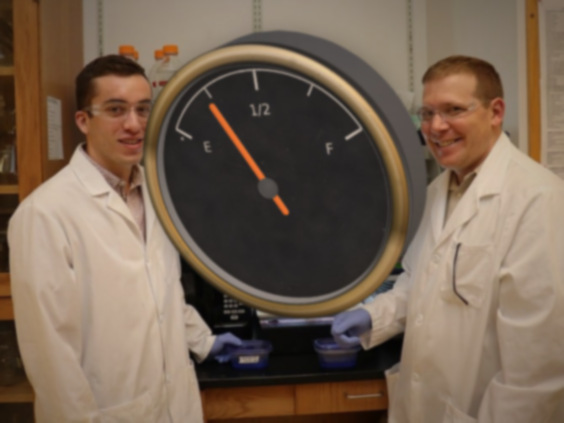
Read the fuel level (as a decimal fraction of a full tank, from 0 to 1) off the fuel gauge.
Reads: 0.25
